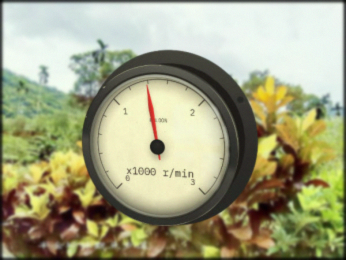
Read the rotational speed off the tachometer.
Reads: 1400 rpm
